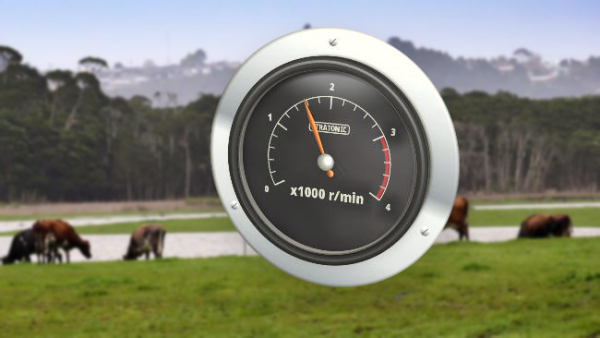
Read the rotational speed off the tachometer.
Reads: 1600 rpm
